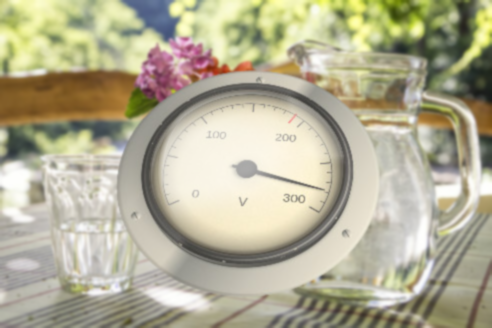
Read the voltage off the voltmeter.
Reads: 280 V
